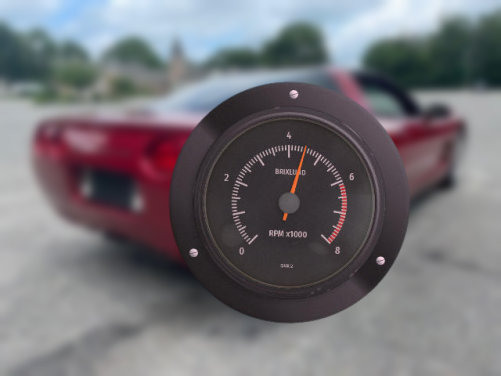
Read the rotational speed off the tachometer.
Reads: 4500 rpm
